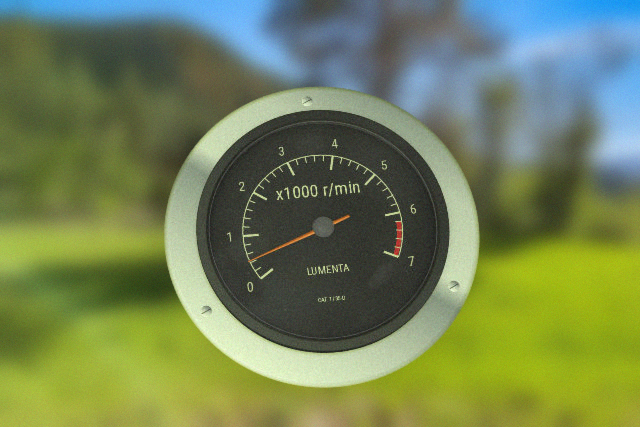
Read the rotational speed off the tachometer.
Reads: 400 rpm
